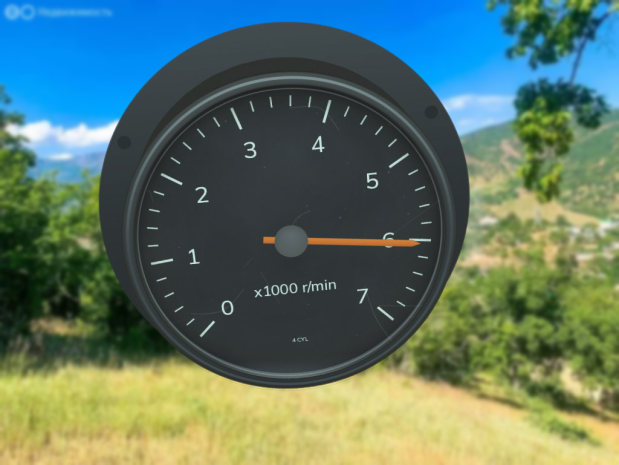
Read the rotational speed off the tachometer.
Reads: 6000 rpm
